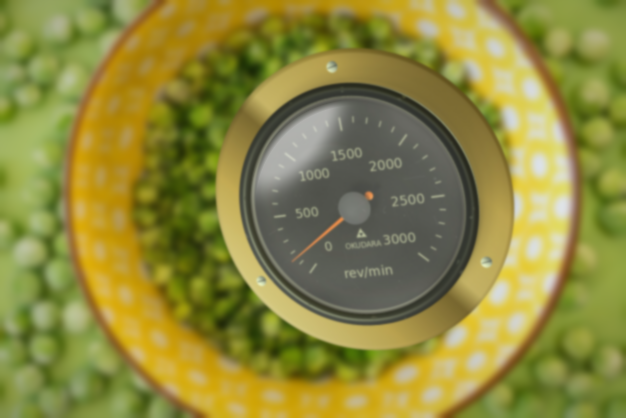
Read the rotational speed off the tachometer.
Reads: 150 rpm
